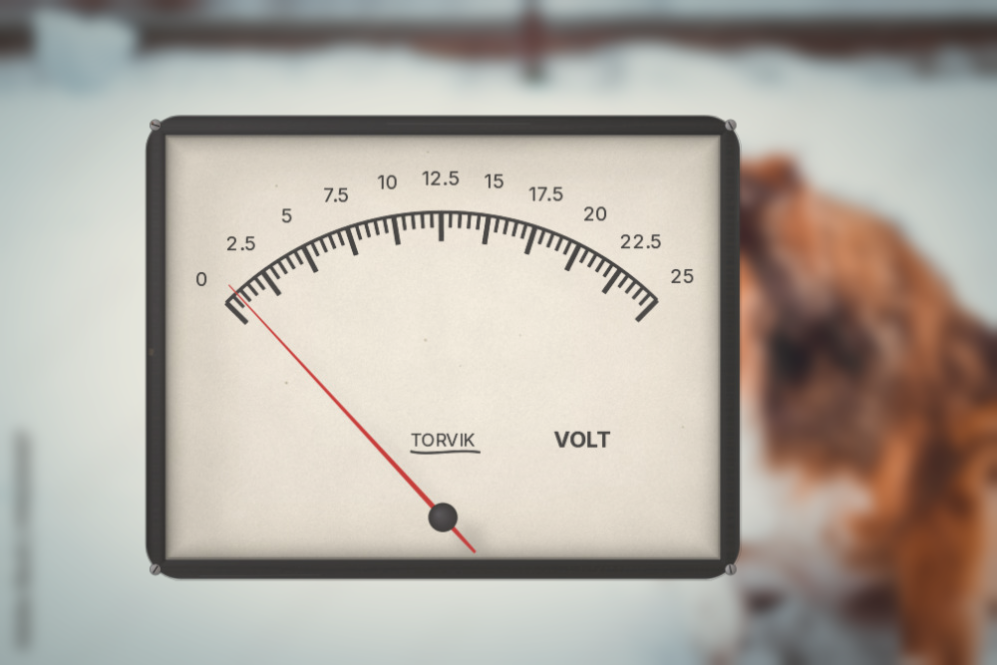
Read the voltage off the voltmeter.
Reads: 0.75 V
